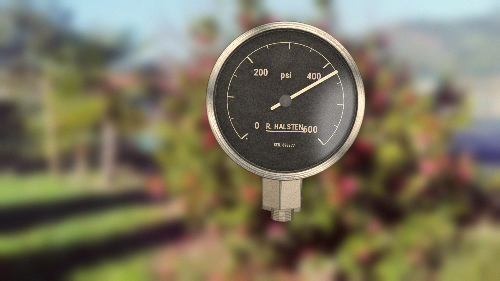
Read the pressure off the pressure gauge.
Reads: 425 psi
